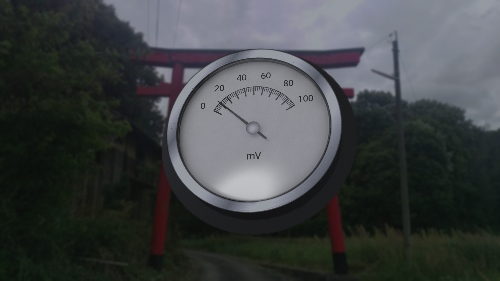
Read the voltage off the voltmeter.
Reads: 10 mV
